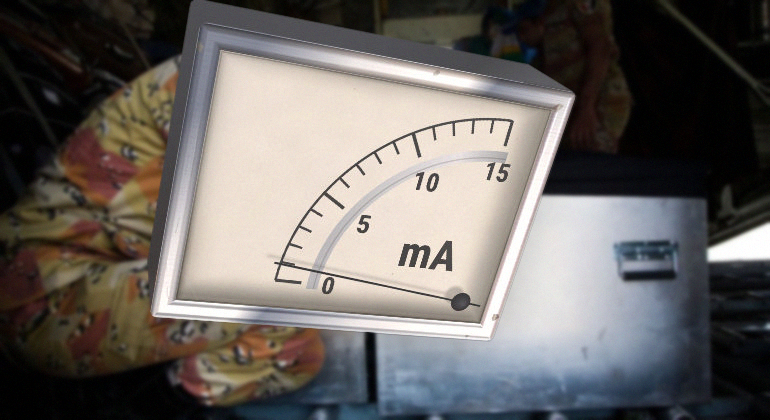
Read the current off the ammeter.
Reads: 1 mA
